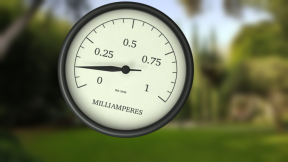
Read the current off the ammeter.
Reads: 0.1 mA
